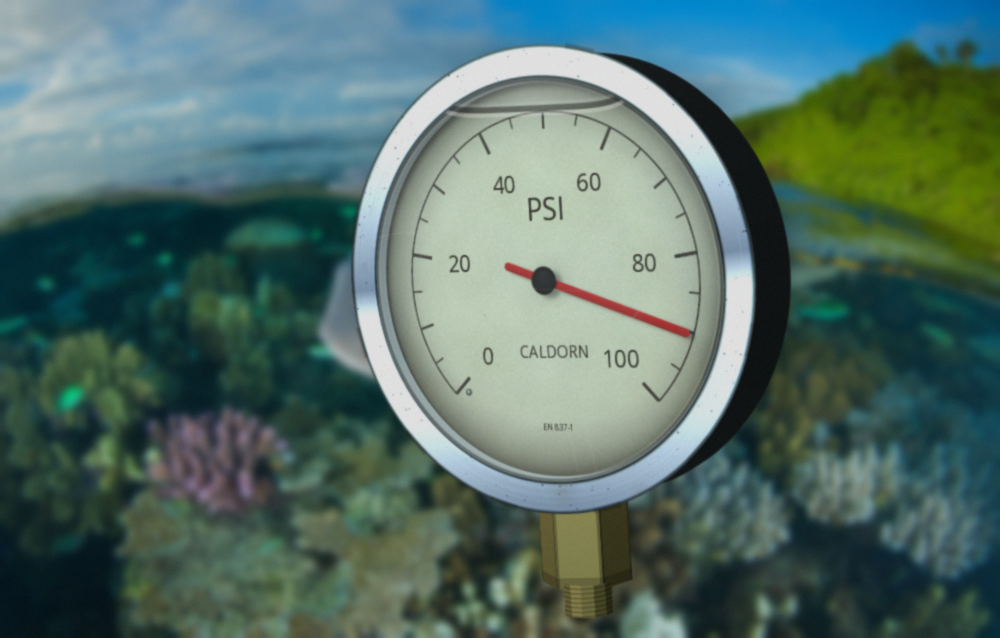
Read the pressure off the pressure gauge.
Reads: 90 psi
